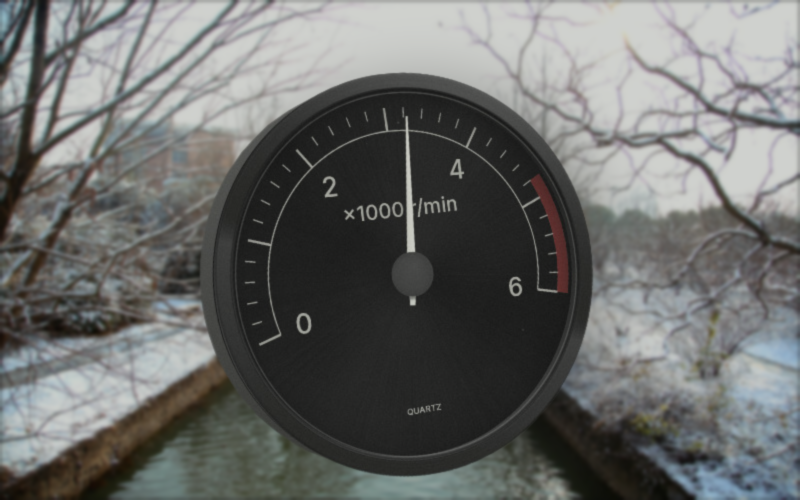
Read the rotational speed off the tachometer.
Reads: 3200 rpm
